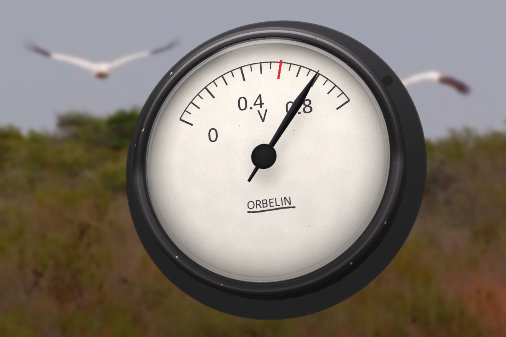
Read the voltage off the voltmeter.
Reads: 0.8 V
